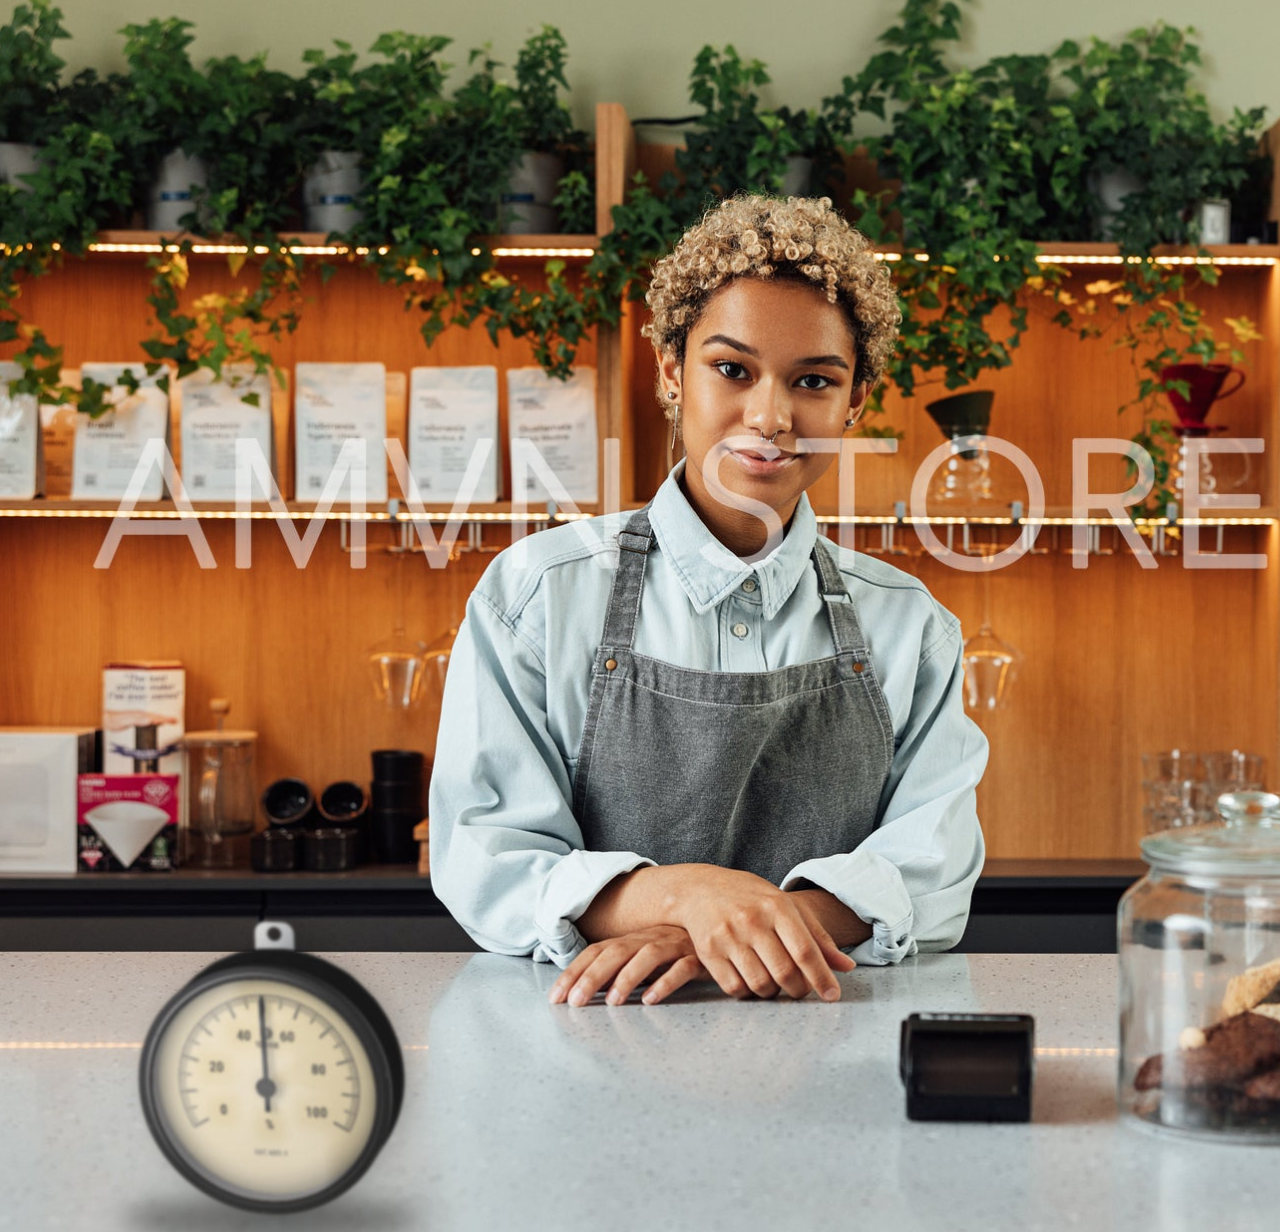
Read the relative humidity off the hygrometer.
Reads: 50 %
